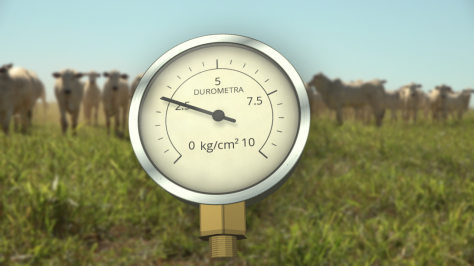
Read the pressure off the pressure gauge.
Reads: 2.5 kg/cm²
